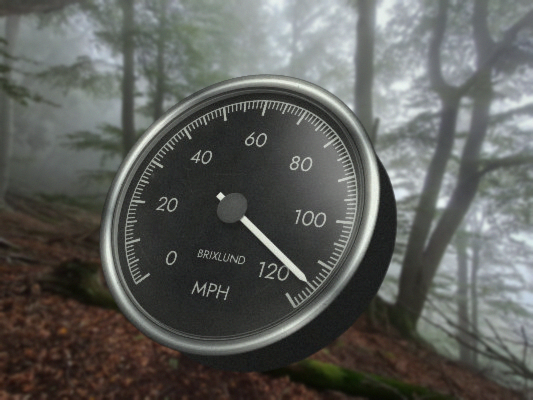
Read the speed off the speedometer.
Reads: 115 mph
